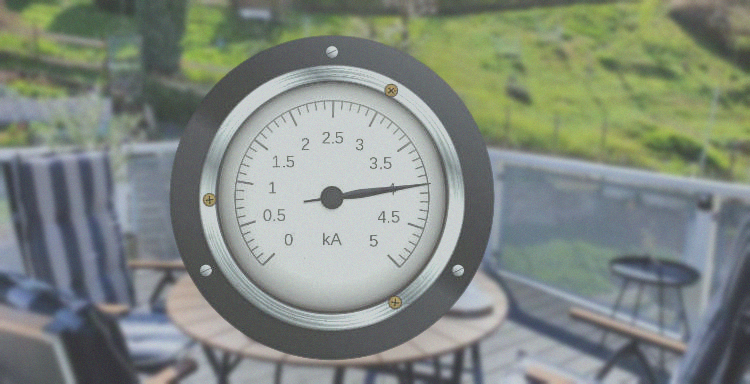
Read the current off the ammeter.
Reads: 4 kA
